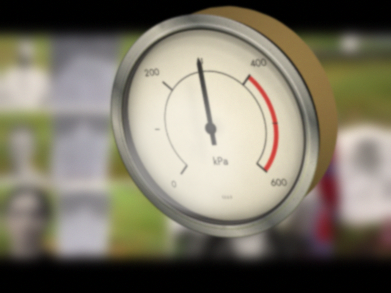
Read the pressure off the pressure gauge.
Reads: 300 kPa
